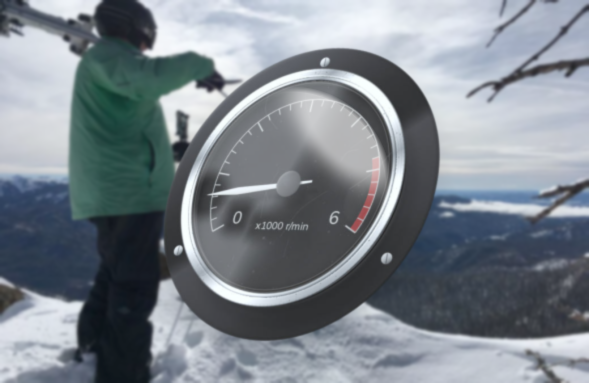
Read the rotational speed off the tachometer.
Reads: 600 rpm
